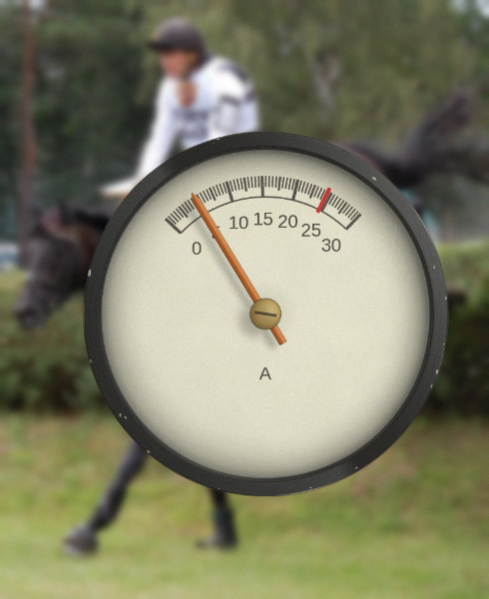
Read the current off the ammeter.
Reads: 5 A
